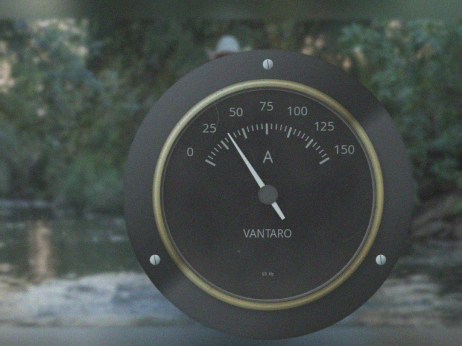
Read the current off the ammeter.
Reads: 35 A
